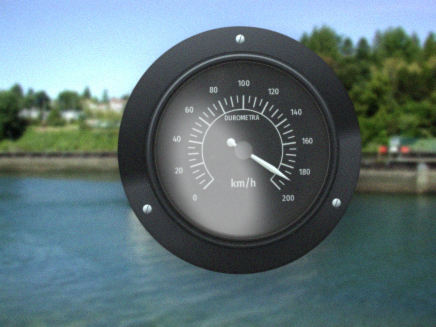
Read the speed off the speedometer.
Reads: 190 km/h
